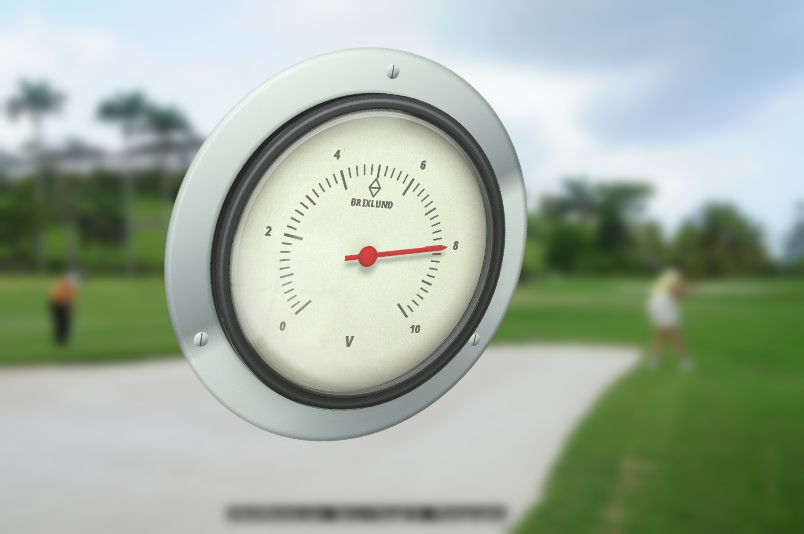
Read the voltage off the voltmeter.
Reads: 8 V
